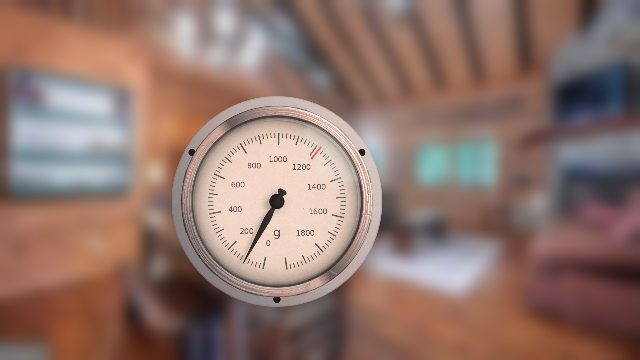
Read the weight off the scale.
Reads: 100 g
